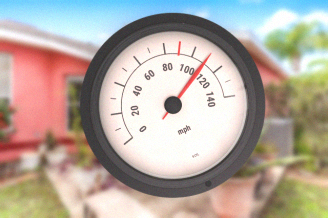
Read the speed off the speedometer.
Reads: 110 mph
